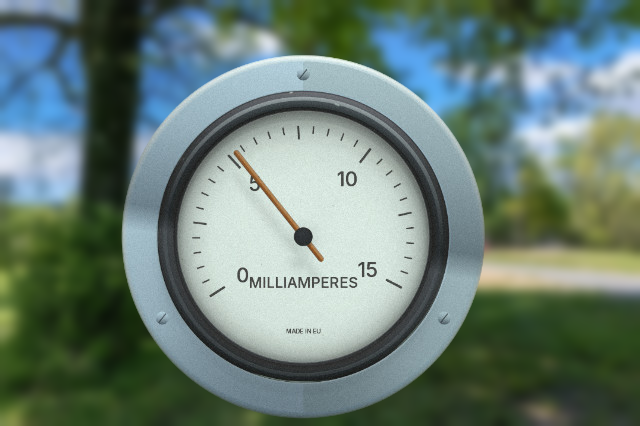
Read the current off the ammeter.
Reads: 5.25 mA
